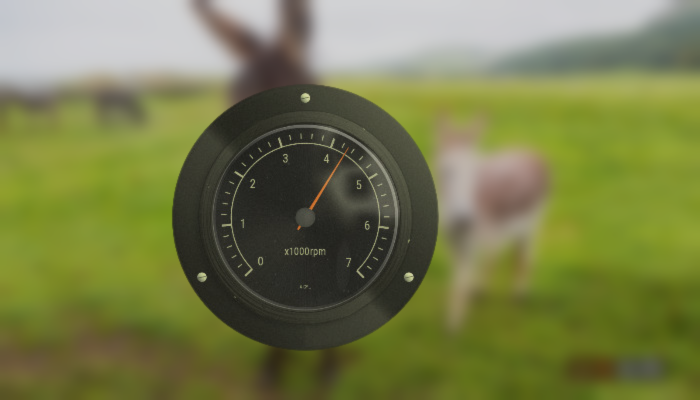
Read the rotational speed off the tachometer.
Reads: 4300 rpm
